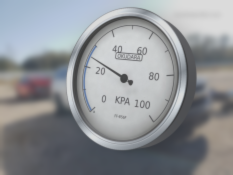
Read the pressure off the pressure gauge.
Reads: 25 kPa
